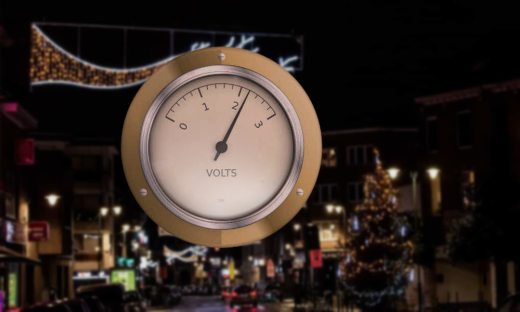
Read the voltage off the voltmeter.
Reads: 2.2 V
